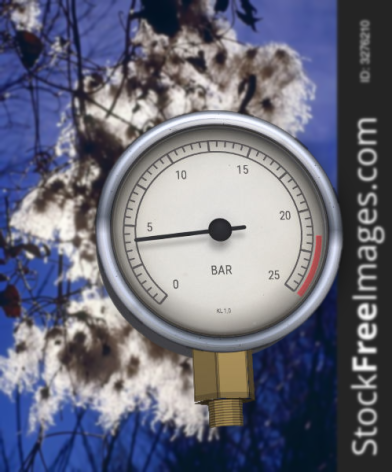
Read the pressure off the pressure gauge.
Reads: 4 bar
